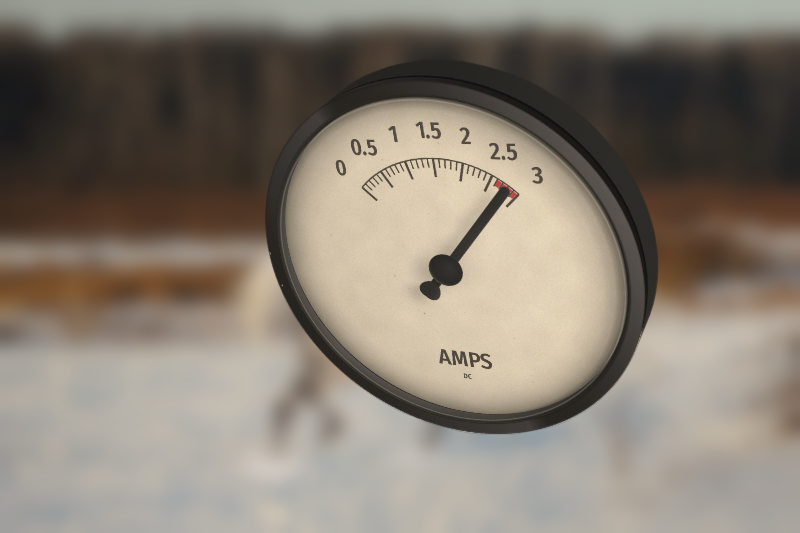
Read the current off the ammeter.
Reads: 2.8 A
